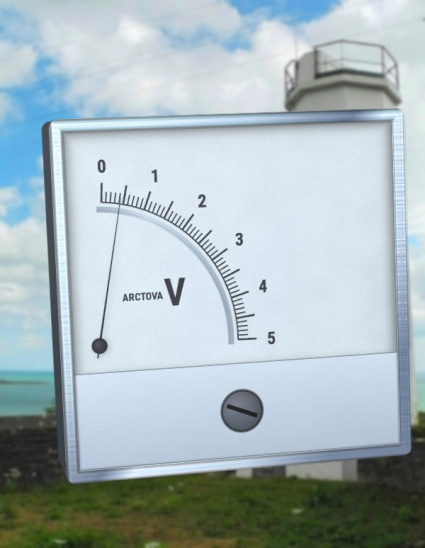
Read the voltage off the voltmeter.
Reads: 0.4 V
